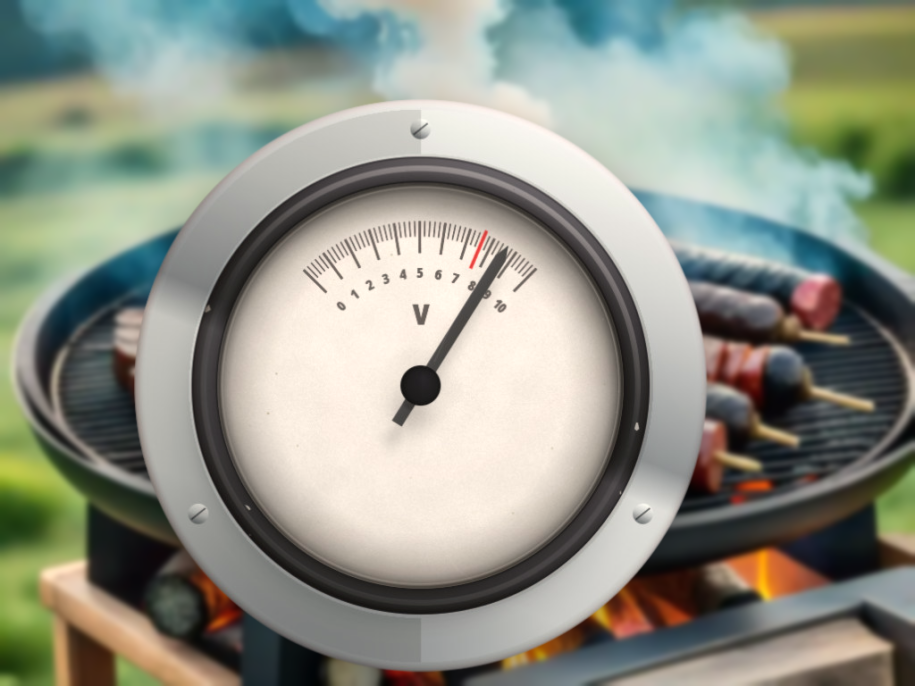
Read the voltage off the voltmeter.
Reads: 8.6 V
